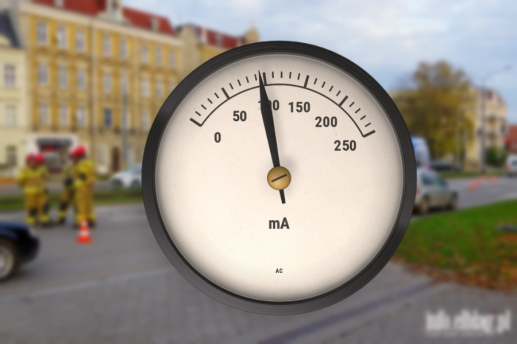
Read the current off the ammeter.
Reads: 95 mA
